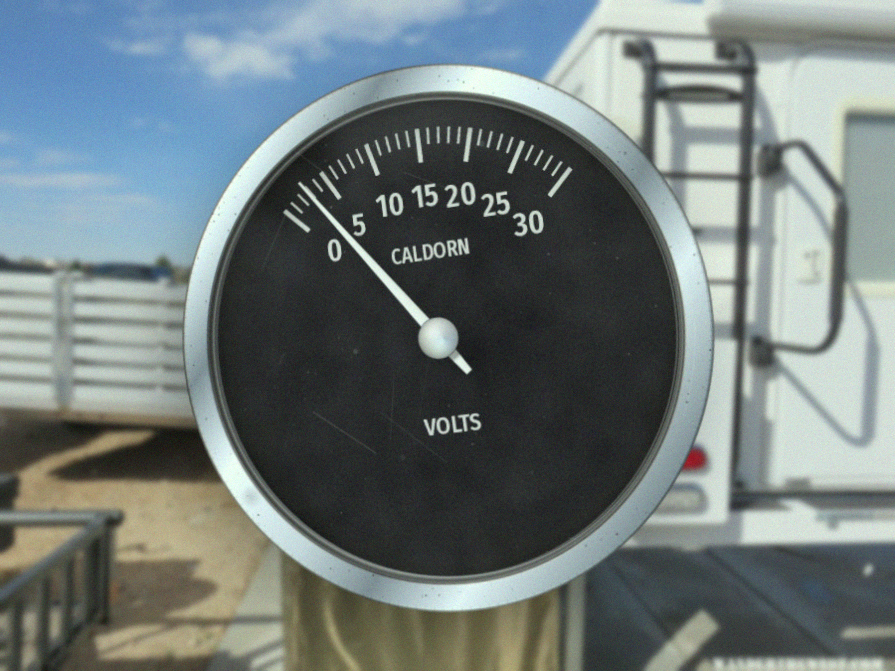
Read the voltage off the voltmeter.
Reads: 3 V
